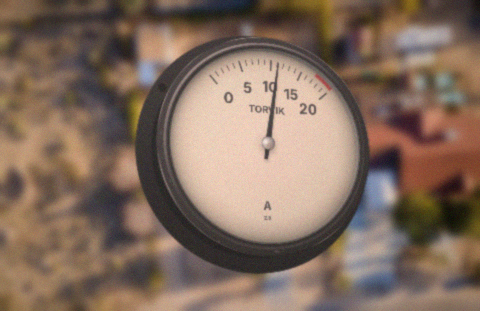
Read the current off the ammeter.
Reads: 11 A
